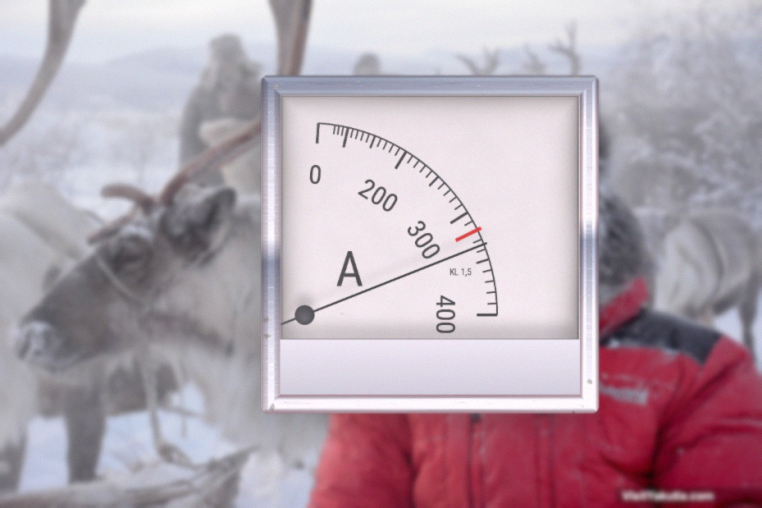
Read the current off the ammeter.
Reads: 335 A
